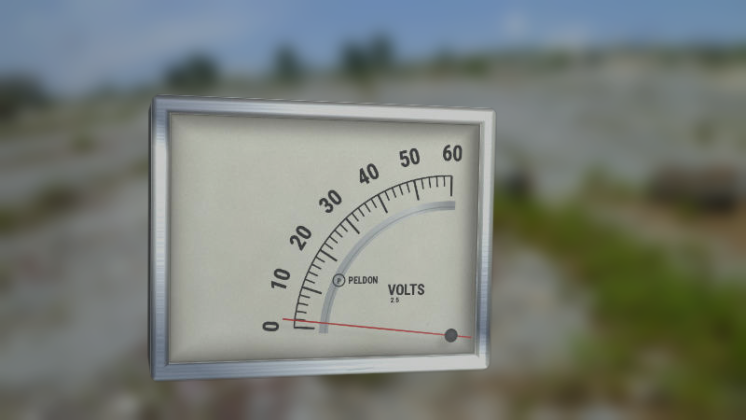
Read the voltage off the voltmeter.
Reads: 2 V
